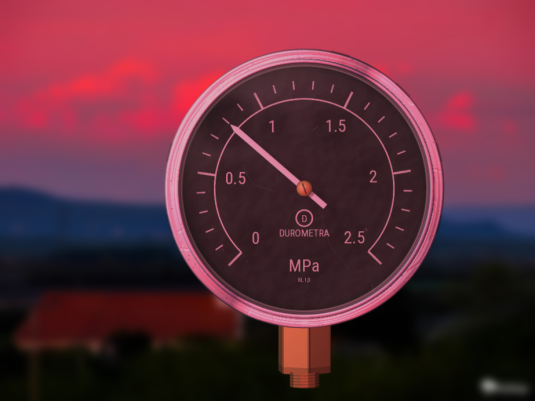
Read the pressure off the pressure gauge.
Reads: 0.8 MPa
